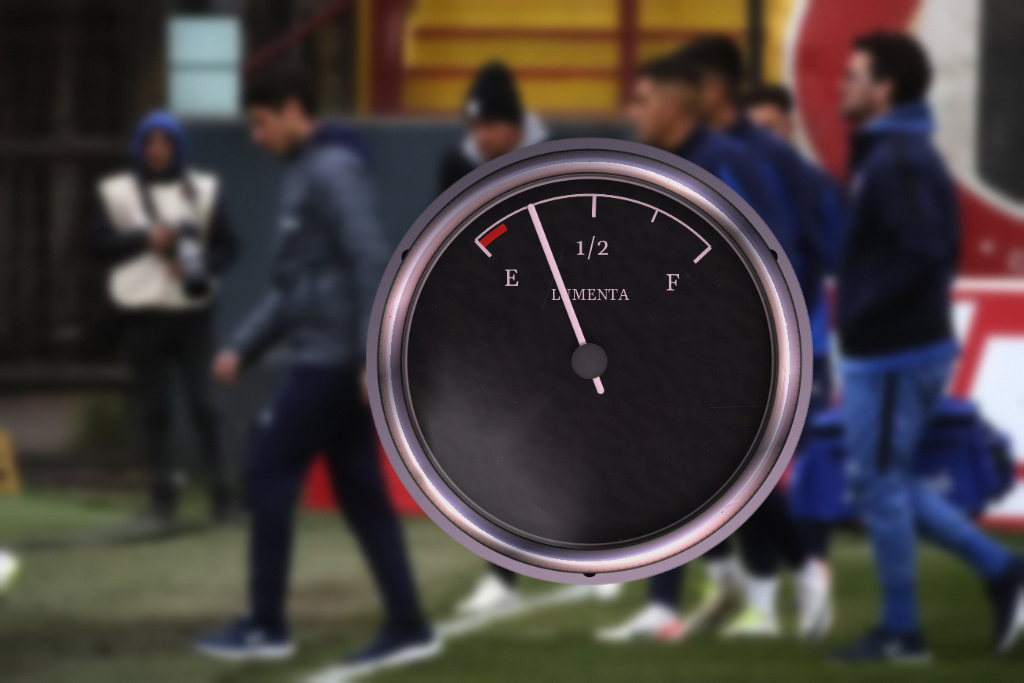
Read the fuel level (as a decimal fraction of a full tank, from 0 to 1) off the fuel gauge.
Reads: 0.25
